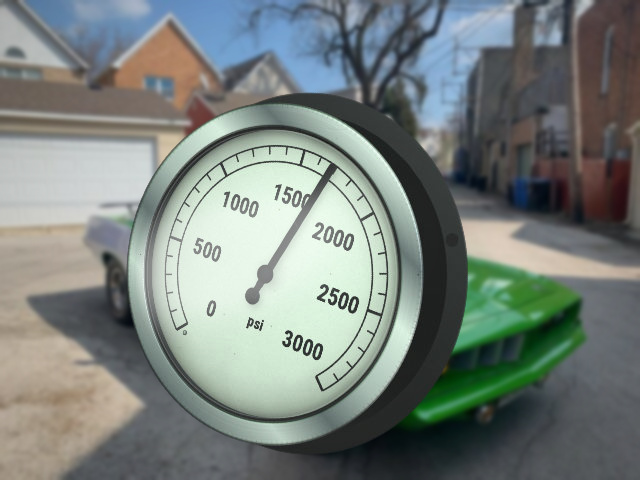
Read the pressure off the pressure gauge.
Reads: 1700 psi
